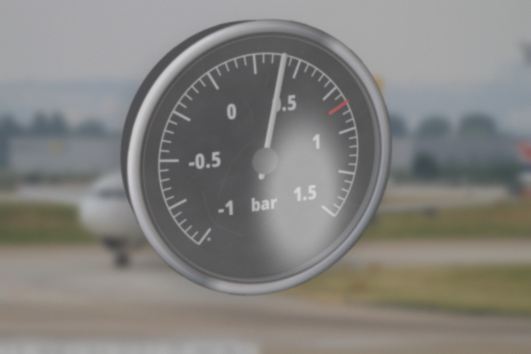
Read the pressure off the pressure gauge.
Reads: 0.4 bar
